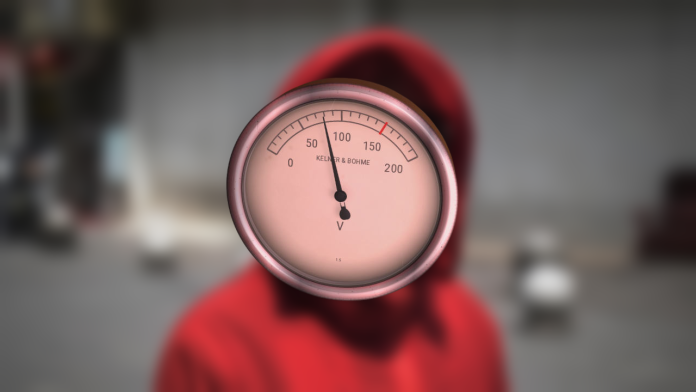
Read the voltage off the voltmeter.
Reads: 80 V
